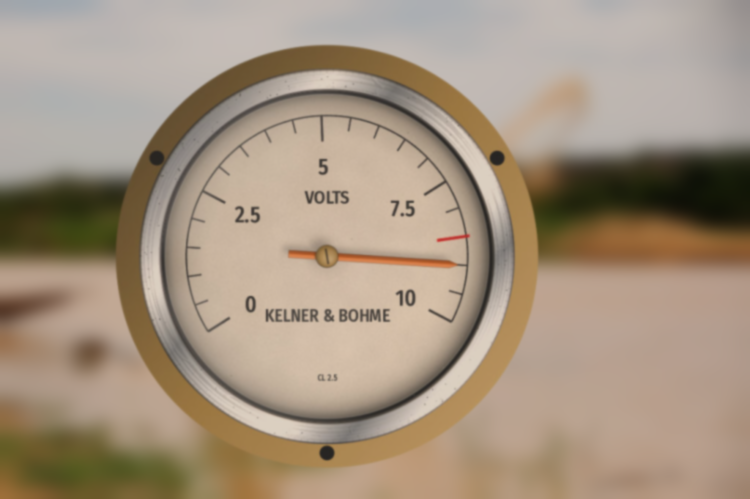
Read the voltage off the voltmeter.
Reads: 9 V
